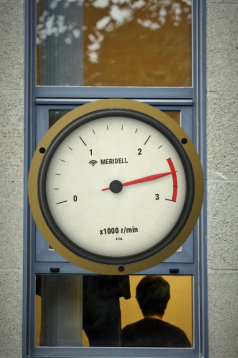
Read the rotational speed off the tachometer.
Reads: 2600 rpm
